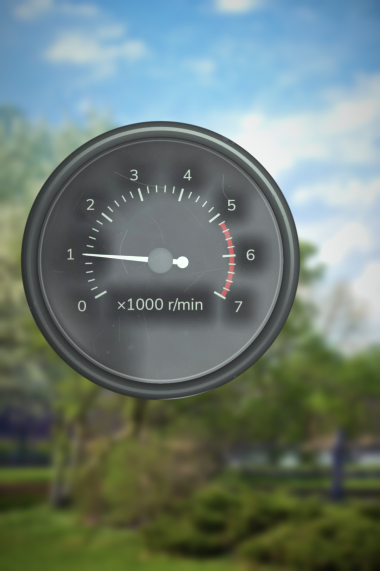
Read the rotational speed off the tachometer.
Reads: 1000 rpm
